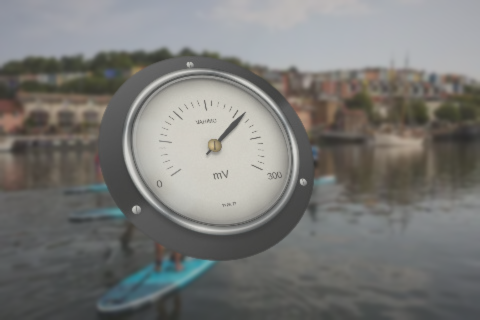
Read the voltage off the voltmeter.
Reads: 210 mV
